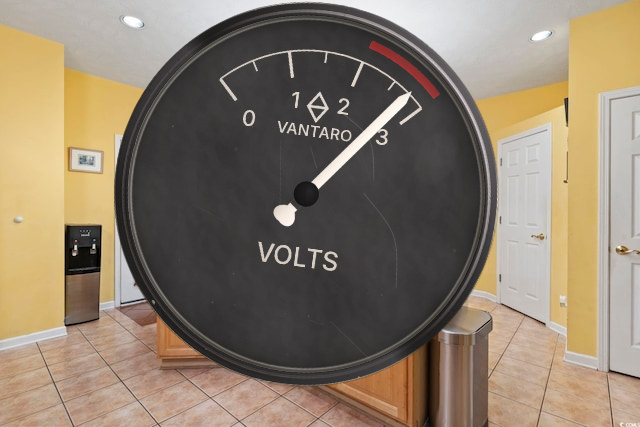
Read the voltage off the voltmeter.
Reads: 2.75 V
